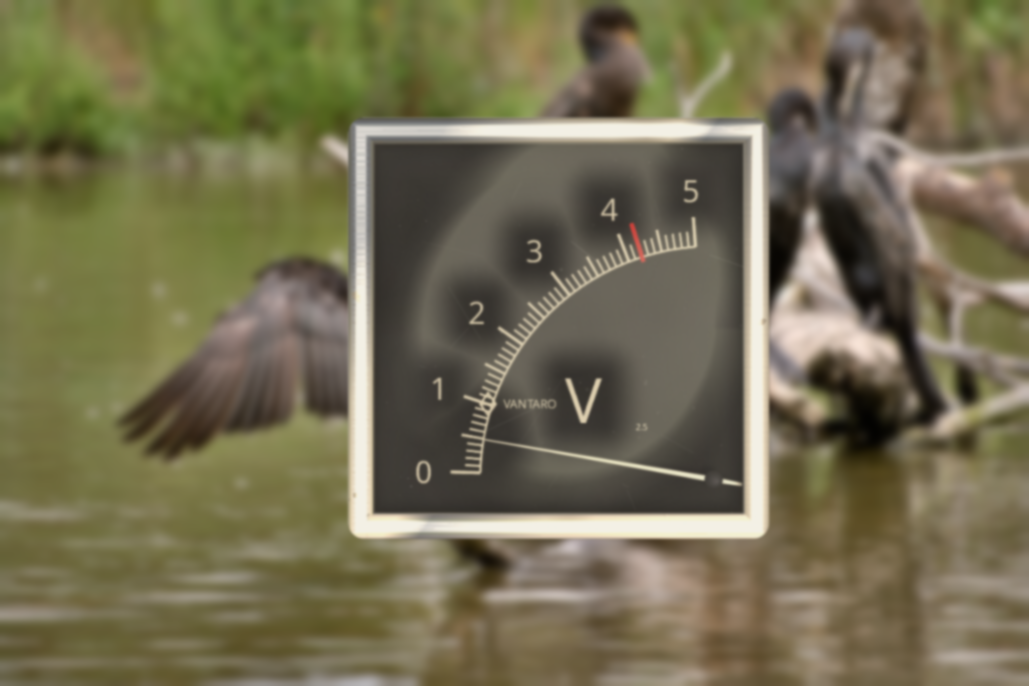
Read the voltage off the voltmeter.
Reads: 0.5 V
